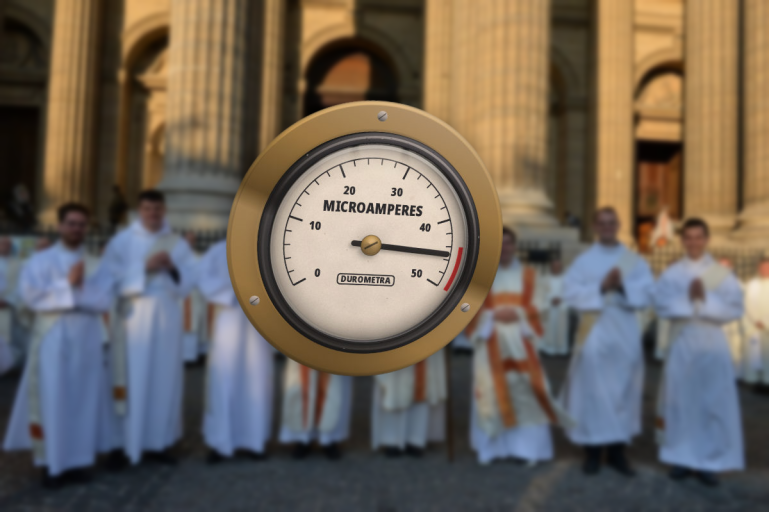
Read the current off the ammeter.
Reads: 45 µA
